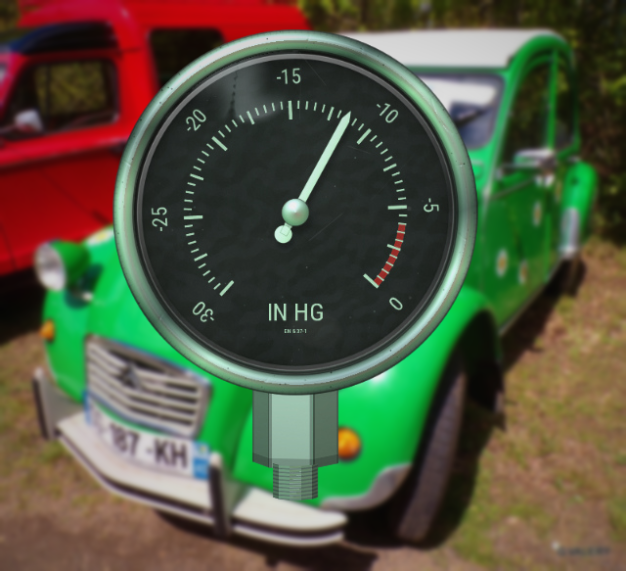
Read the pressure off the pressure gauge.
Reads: -11.5 inHg
